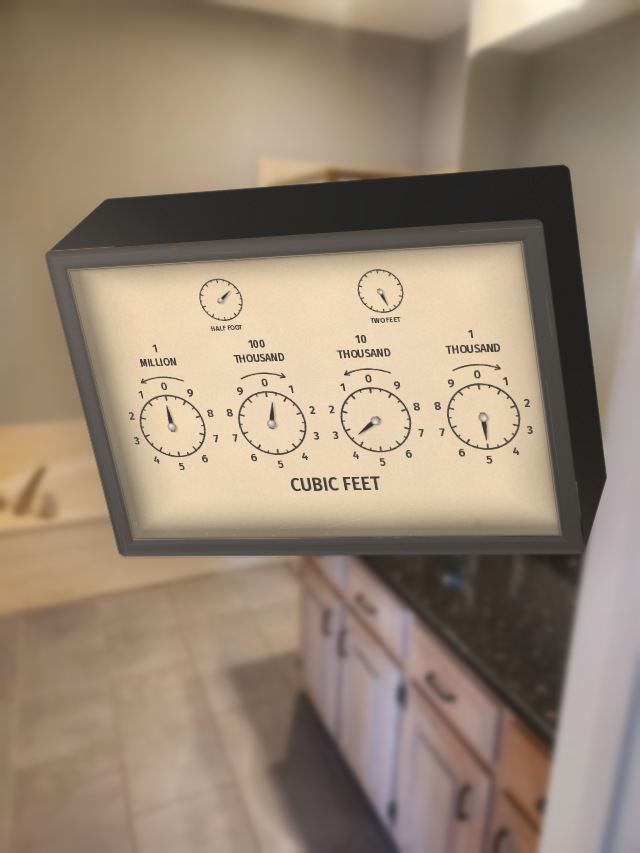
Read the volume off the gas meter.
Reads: 3500 ft³
